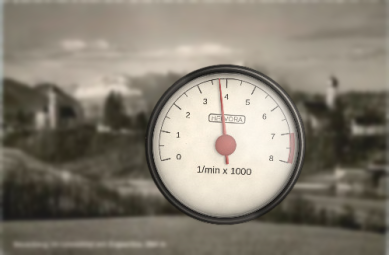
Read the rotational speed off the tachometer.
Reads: 3750 rpm
